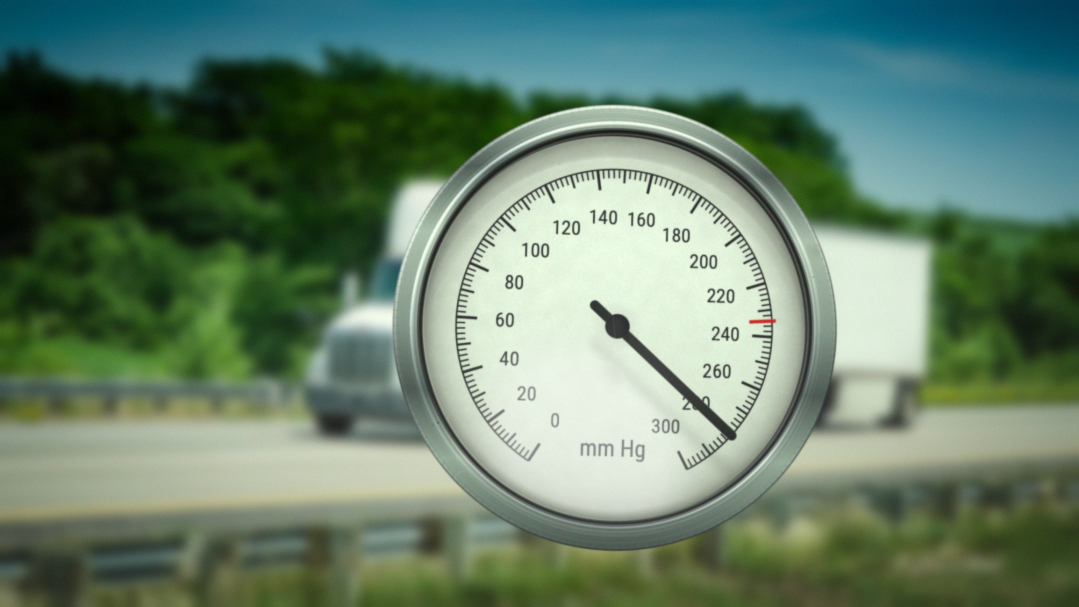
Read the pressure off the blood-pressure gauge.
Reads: 280 mmHg
